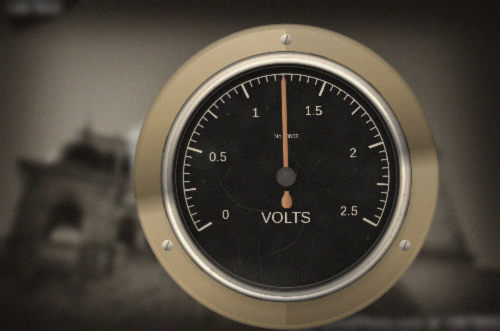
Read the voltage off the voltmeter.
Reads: 1.25 V
